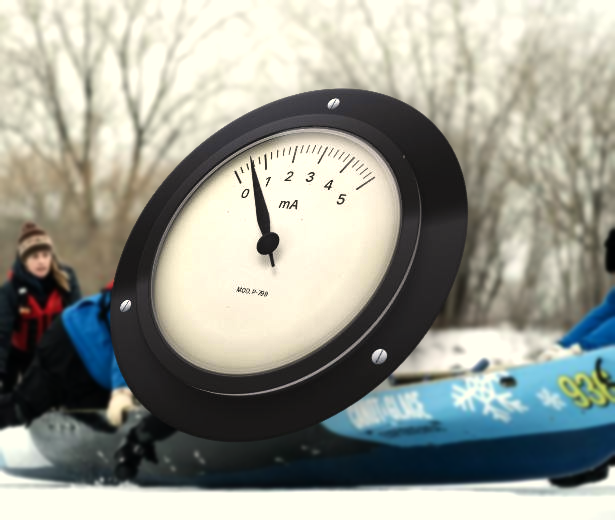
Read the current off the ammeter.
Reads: 0.6 mA
